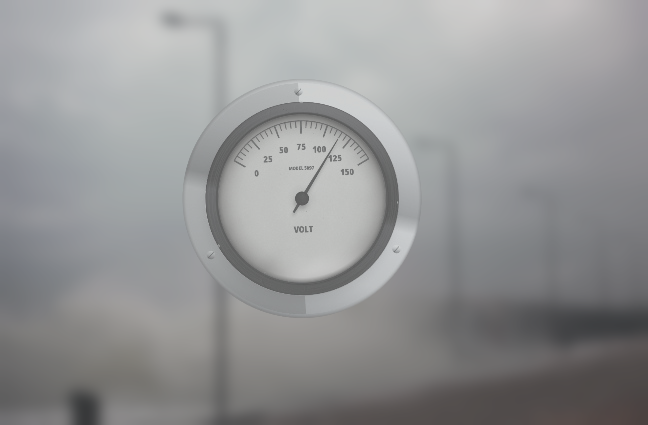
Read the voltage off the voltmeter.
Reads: 115 V
